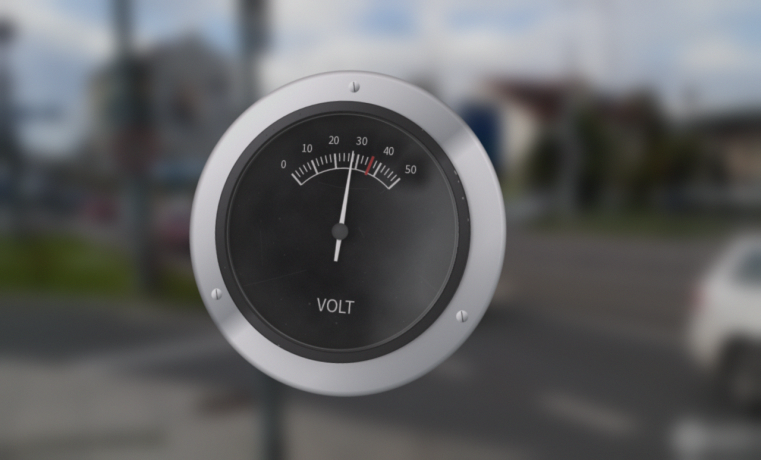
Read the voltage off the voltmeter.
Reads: 28 V
